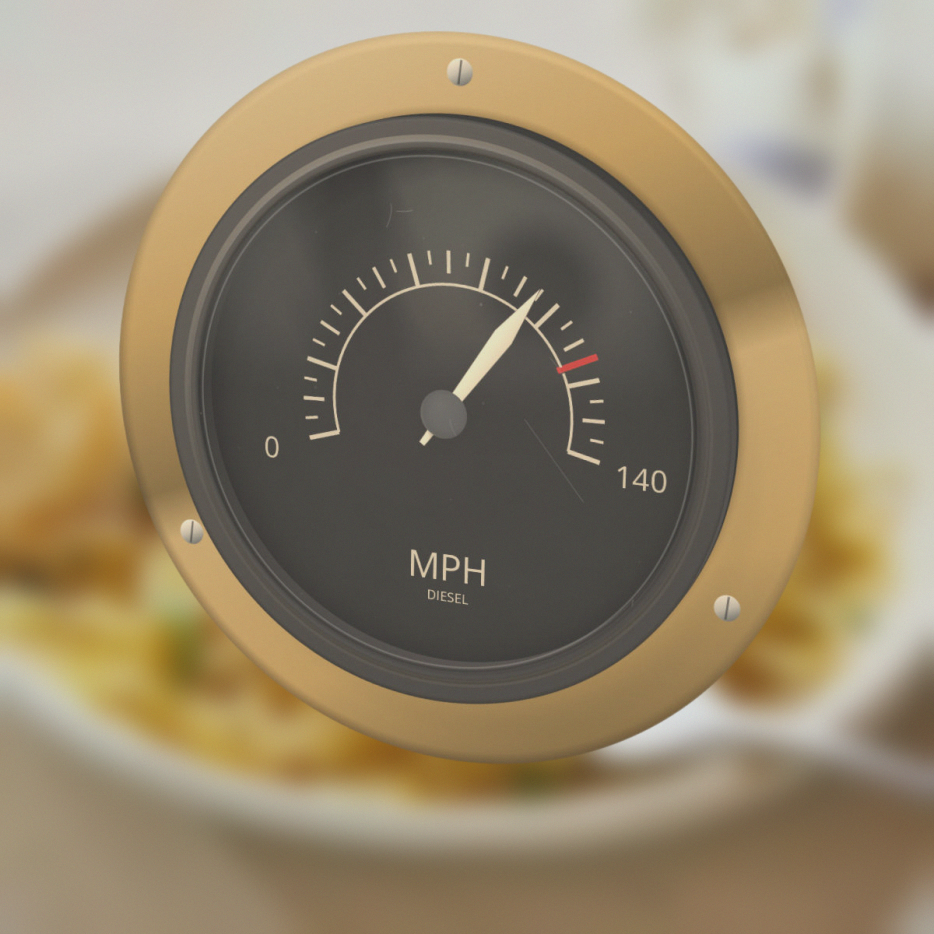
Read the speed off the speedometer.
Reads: 95 mph
